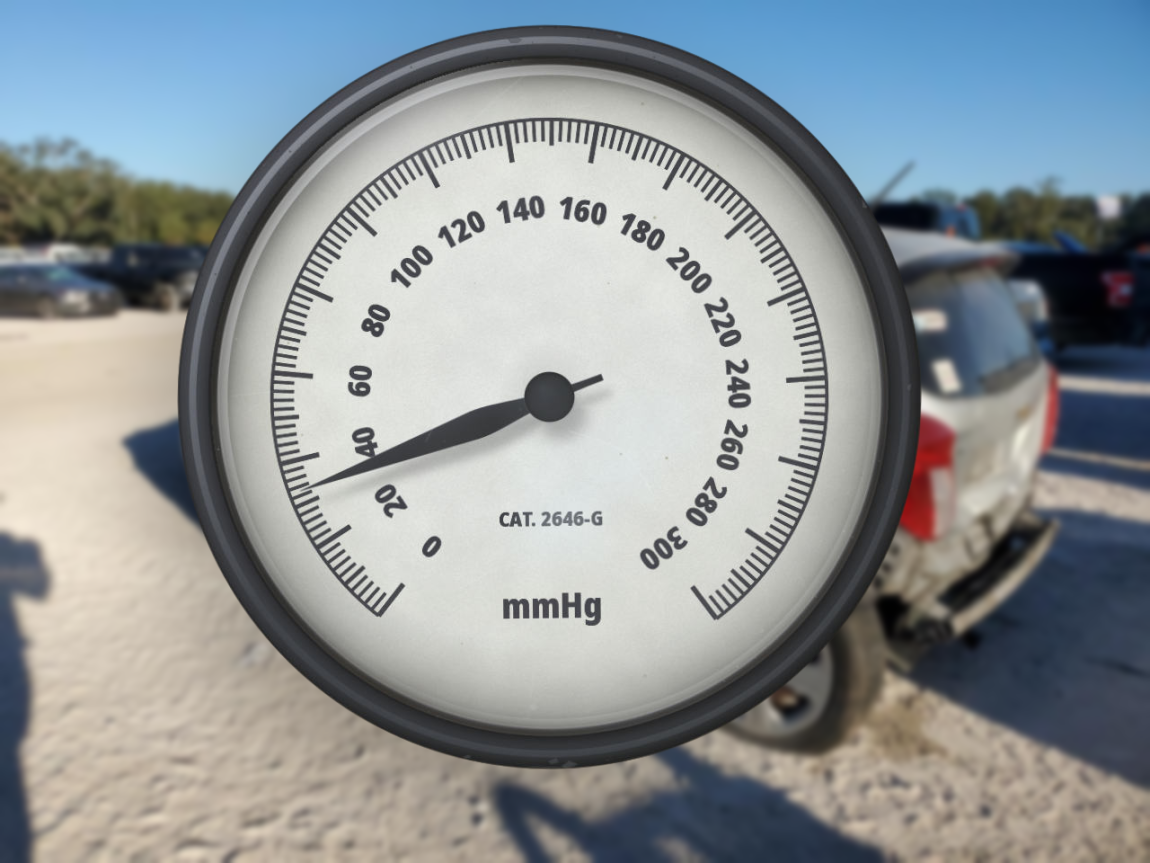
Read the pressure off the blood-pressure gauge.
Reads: 33 mmHg
